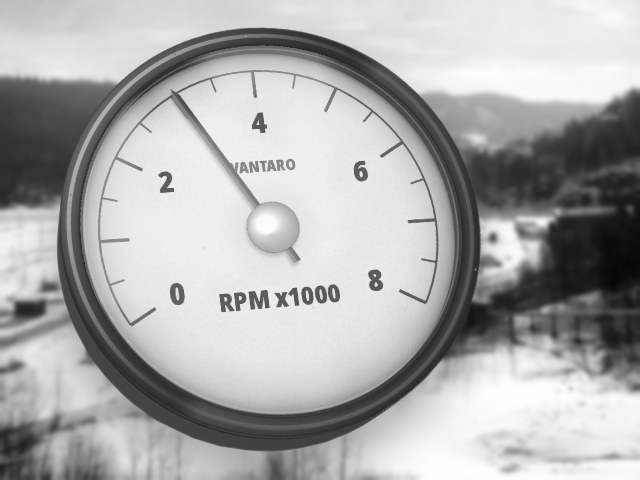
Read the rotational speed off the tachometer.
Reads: 3000 rpm
